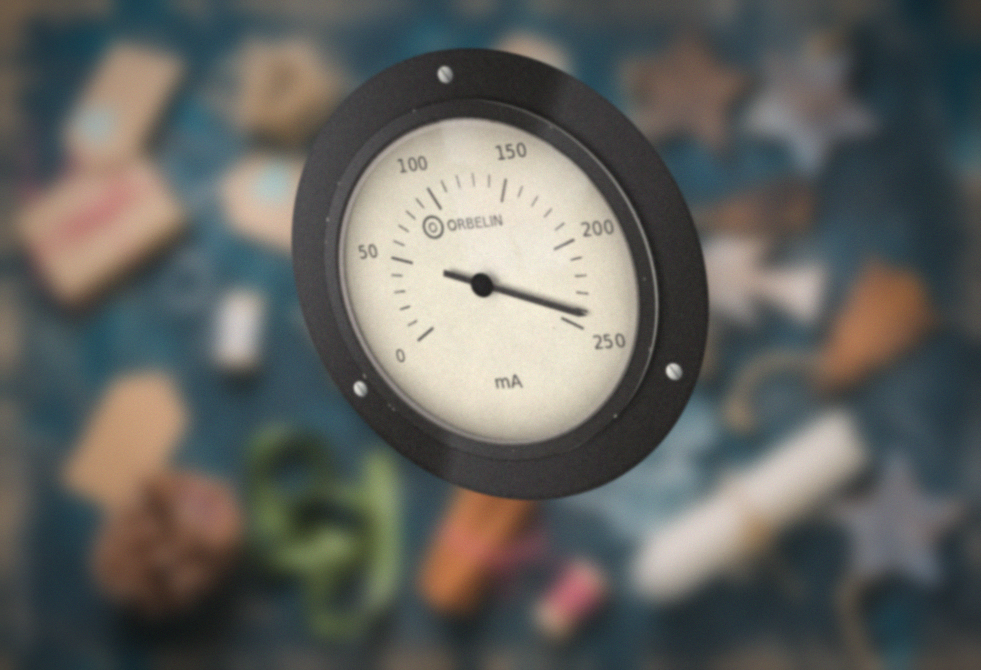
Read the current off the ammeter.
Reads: 240 mA
